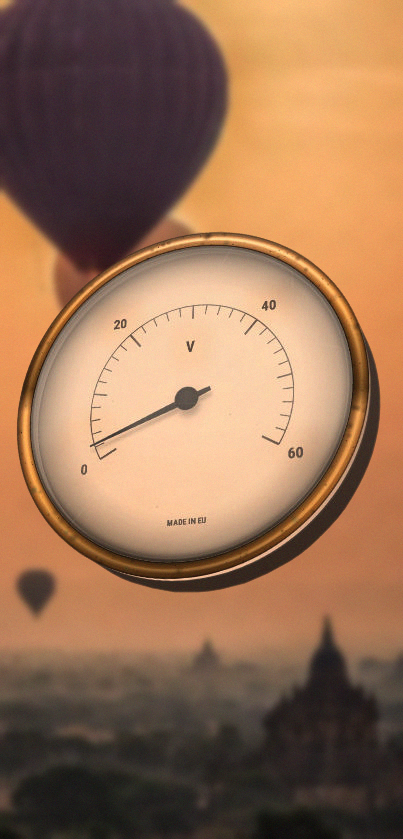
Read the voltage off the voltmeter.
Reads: 2 V
